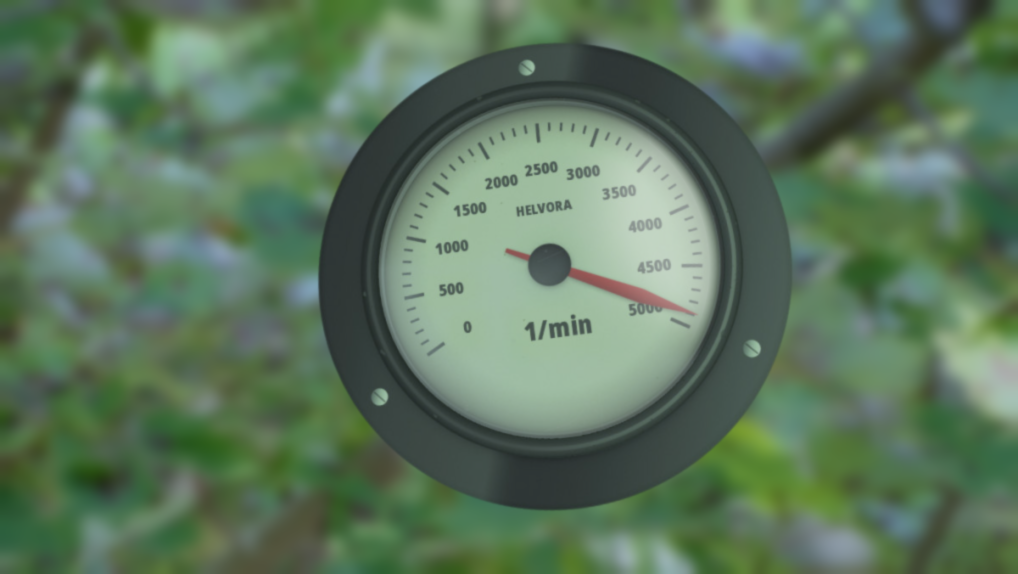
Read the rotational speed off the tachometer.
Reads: 4900 rpm
